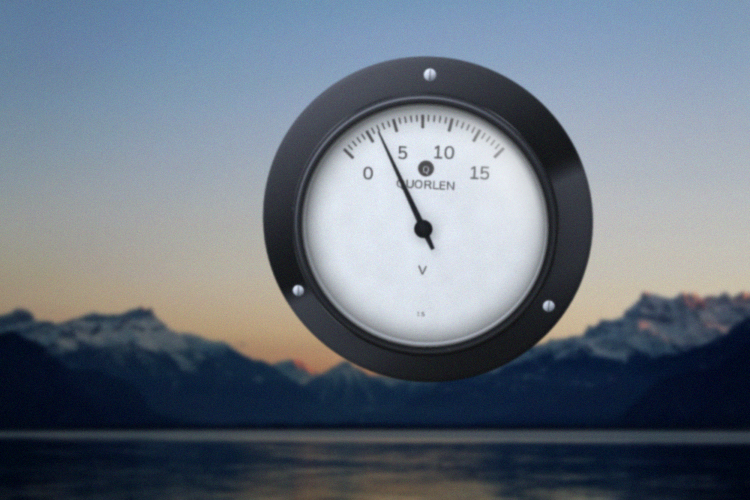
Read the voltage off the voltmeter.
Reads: 3.5 V
